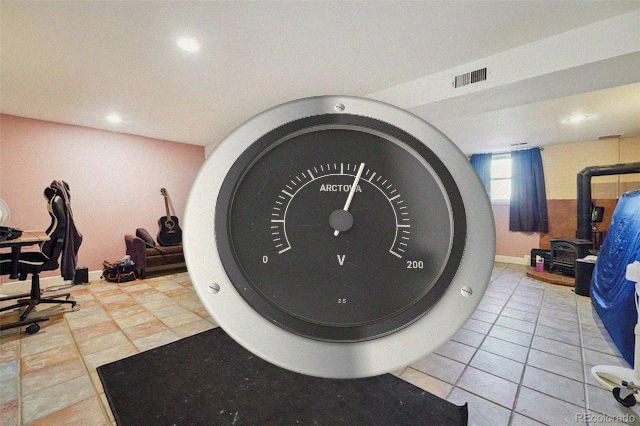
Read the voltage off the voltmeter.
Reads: 115 V
